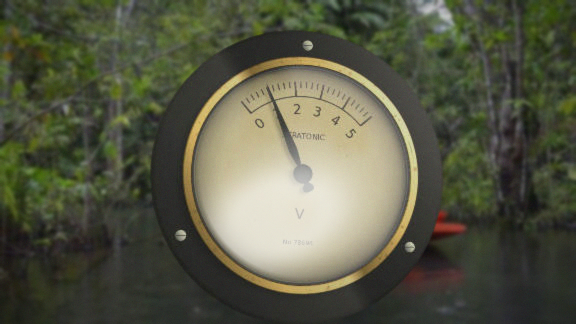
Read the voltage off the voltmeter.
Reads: 1 V
